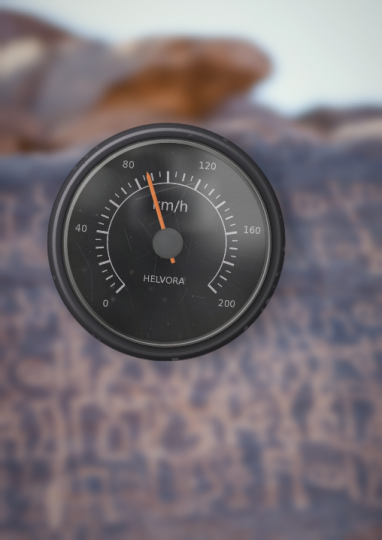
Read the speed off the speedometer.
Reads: 87.5 km/h
